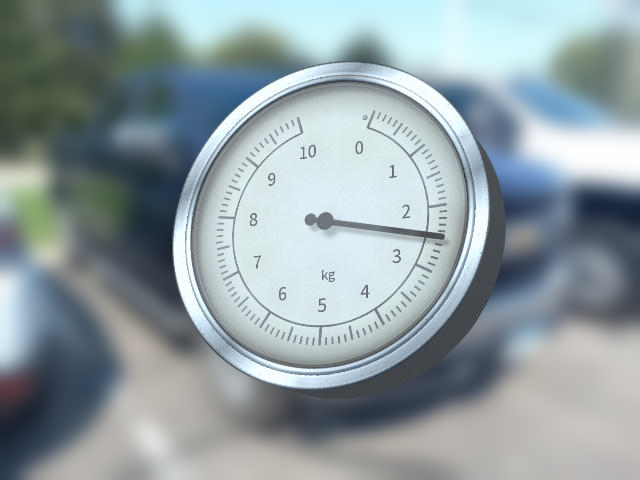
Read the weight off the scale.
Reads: 2.5 kg
